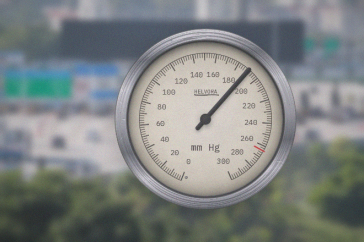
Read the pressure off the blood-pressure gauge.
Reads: 190 mmHg
